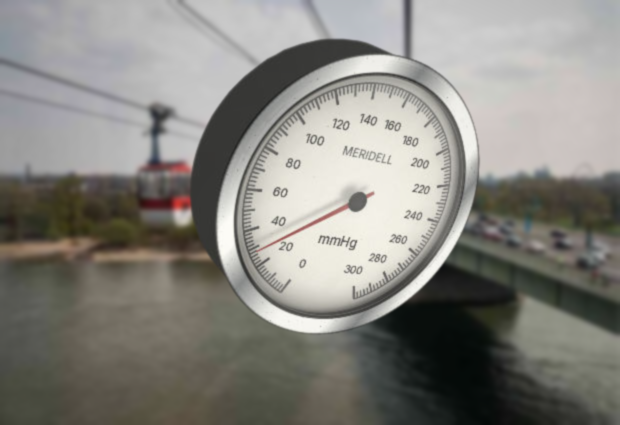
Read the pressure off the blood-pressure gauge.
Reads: 30 mmHg
